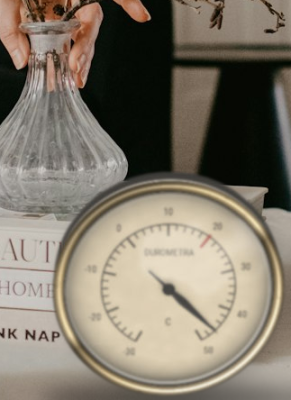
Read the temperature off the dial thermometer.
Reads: 46 °C
